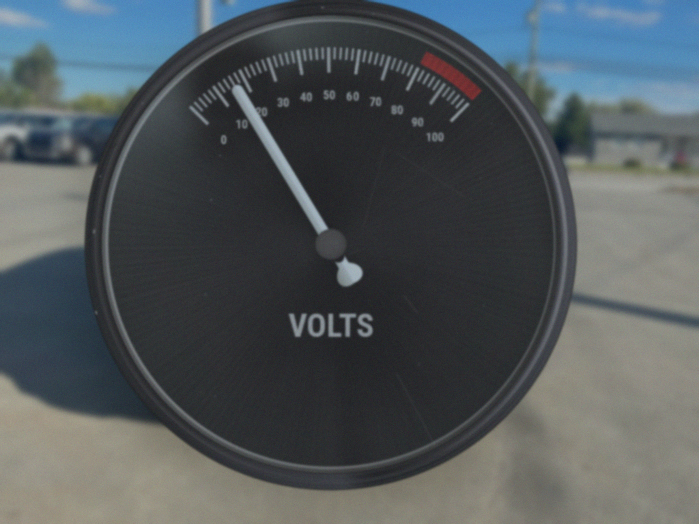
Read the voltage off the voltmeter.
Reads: 16 V
